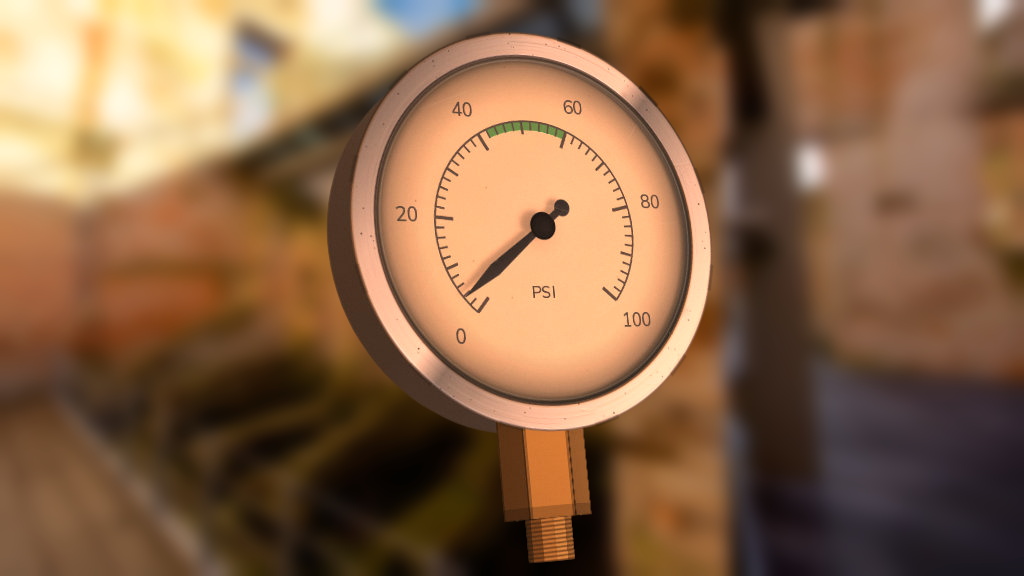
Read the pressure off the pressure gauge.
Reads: 4 psi
